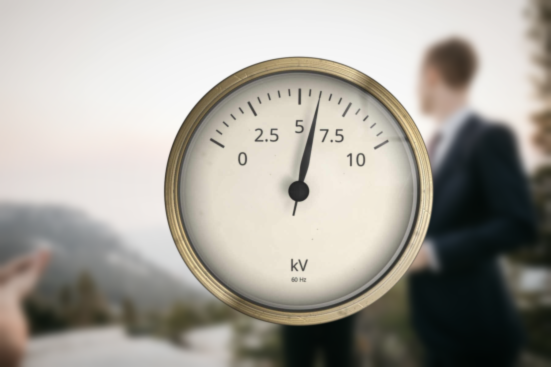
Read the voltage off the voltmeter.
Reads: 6 kV
